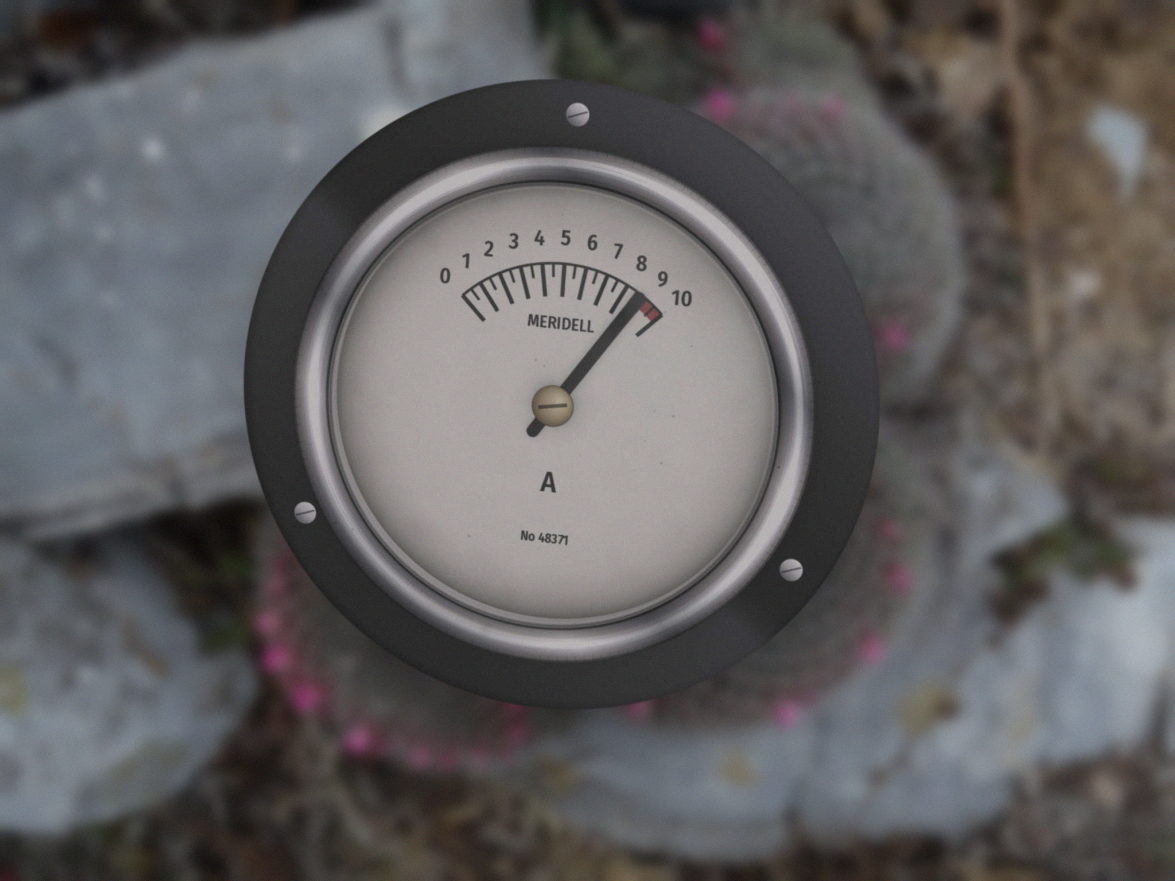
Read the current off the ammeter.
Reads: 8.75 A
